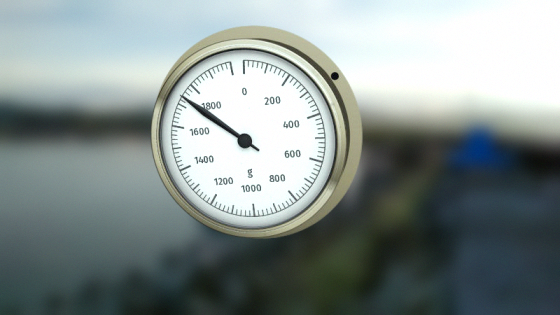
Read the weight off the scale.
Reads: 1740 g
